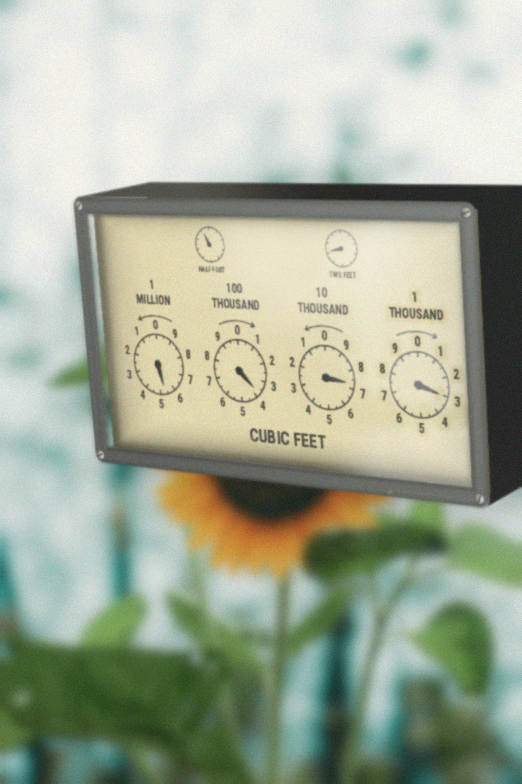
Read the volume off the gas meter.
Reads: 537300 ft³
